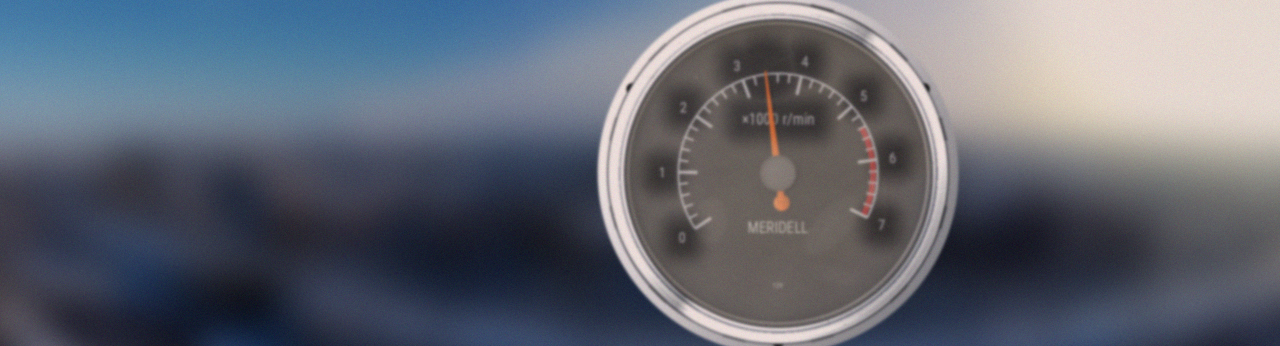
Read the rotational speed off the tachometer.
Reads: 3400 rpm
